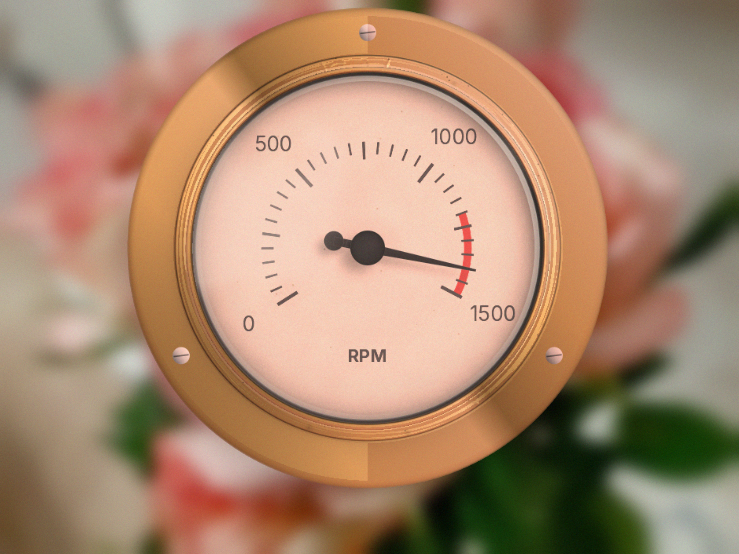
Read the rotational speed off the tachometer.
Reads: 1400 rpm
